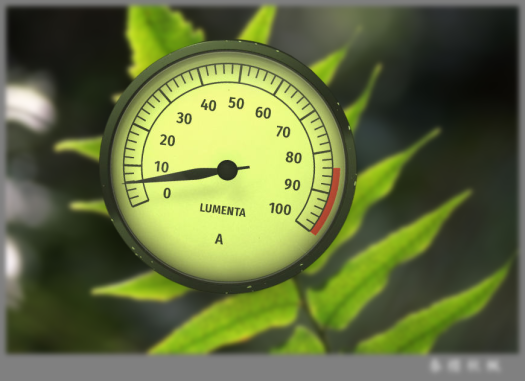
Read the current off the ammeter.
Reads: 6 A
